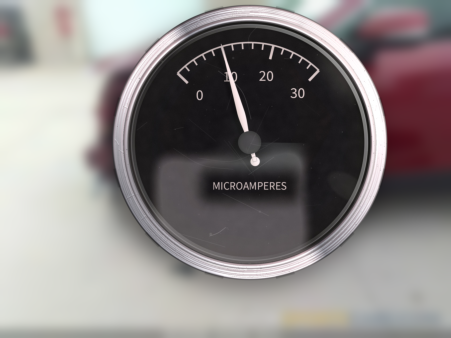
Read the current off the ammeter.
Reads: 10 µA
